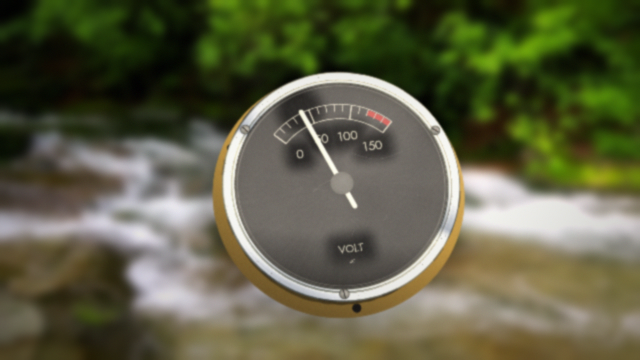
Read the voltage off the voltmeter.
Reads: 40 V
